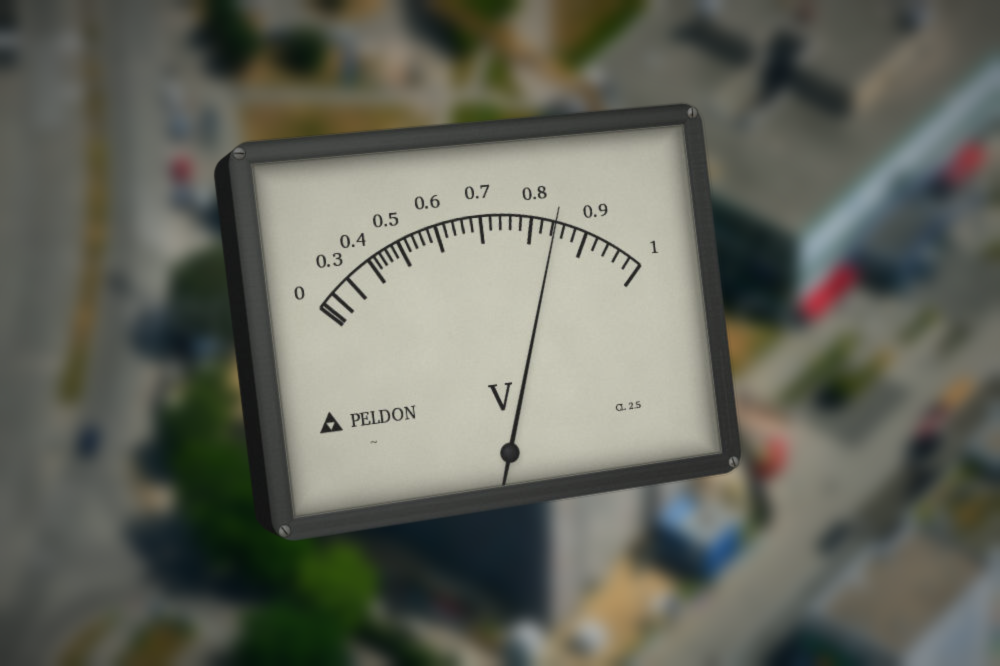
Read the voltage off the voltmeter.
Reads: 0.84 V
